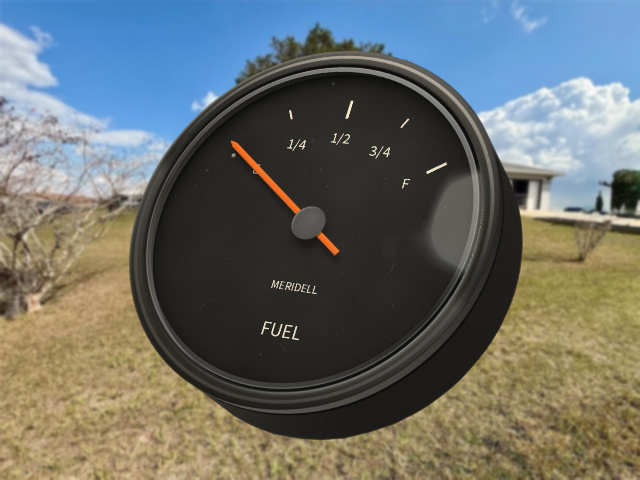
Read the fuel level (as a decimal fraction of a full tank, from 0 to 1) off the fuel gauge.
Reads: 0
